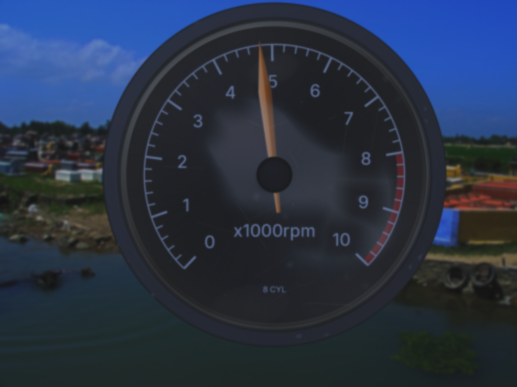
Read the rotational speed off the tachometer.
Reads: 4800 rpm
